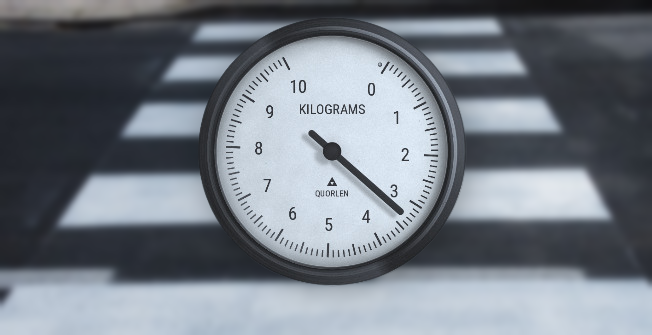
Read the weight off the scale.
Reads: 3.3 kg
